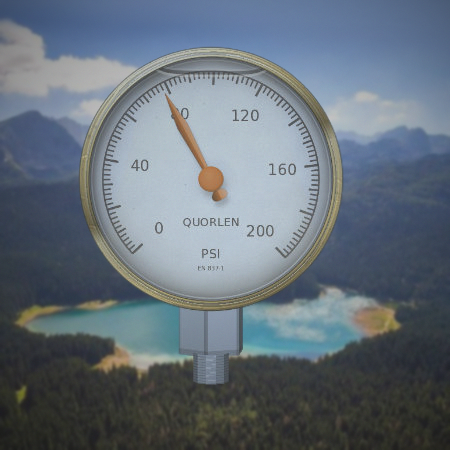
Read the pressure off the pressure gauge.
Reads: 78 psi
